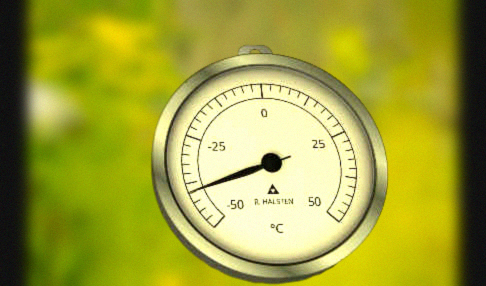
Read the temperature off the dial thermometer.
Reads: -40 °C
